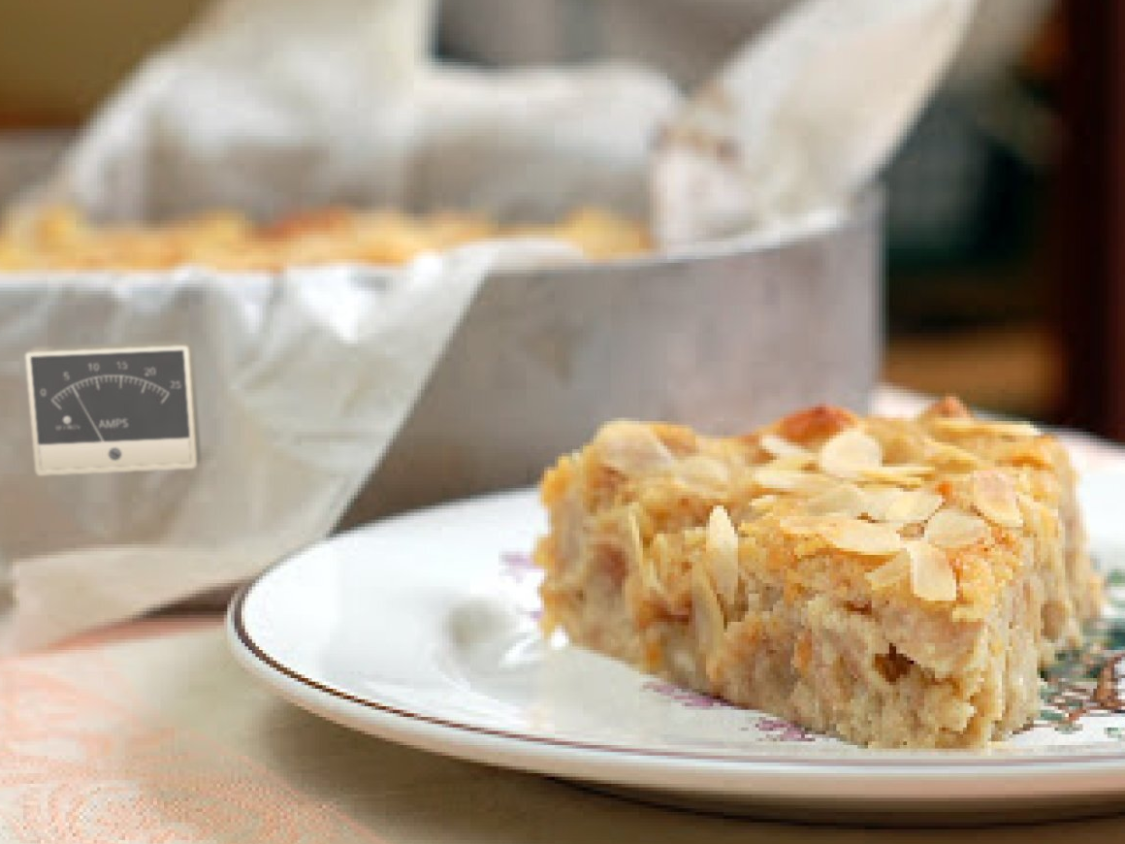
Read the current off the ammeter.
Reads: 5 A
